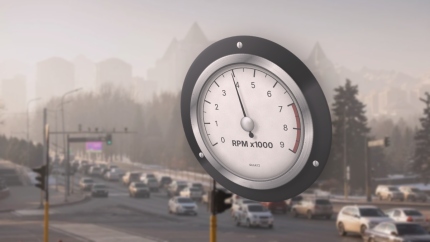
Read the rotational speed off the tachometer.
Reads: 4000 rpm
